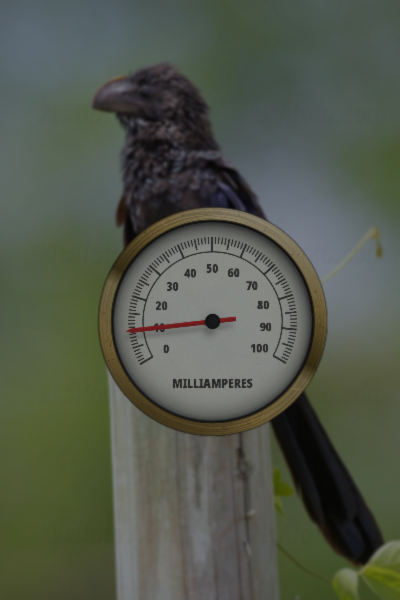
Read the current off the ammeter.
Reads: 10 mA
